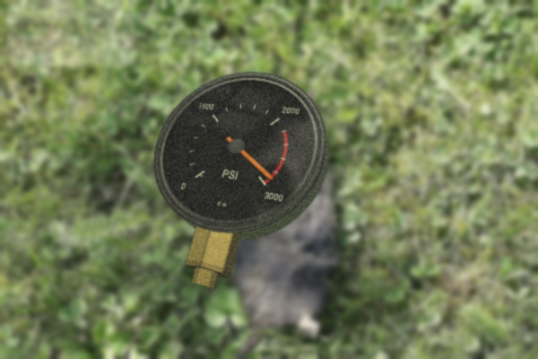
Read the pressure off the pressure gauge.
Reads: 2900 psi
